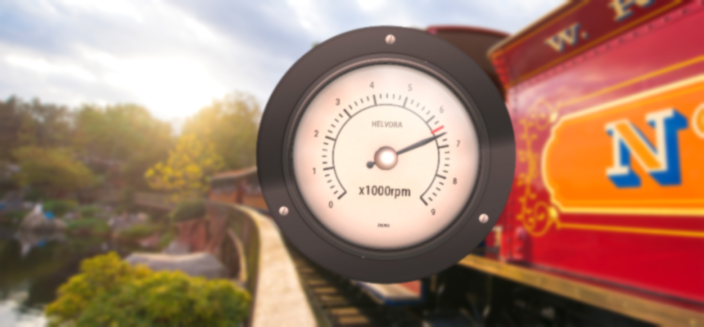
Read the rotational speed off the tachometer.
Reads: 6600 rpm
